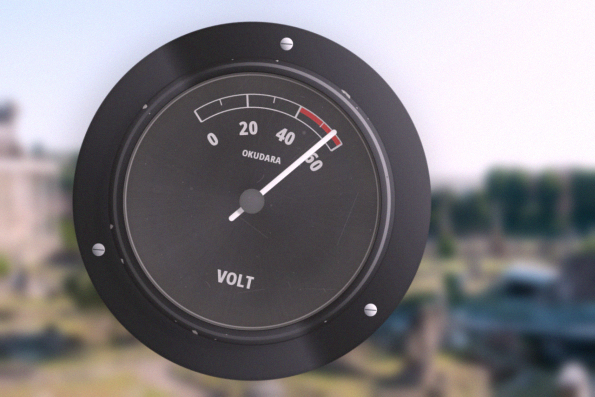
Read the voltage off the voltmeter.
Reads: 55 V
